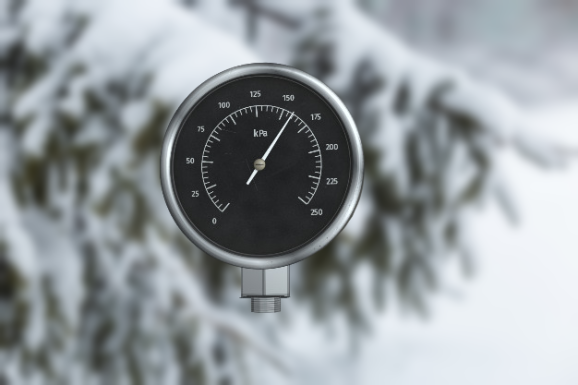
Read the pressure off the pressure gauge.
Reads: 160 kPa
